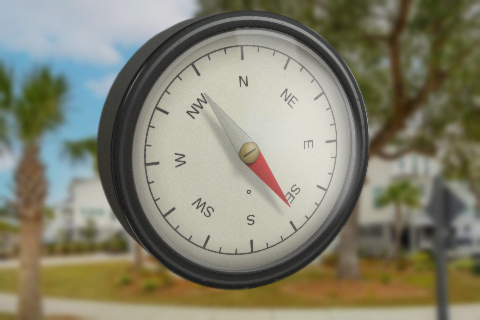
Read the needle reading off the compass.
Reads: 145 °
